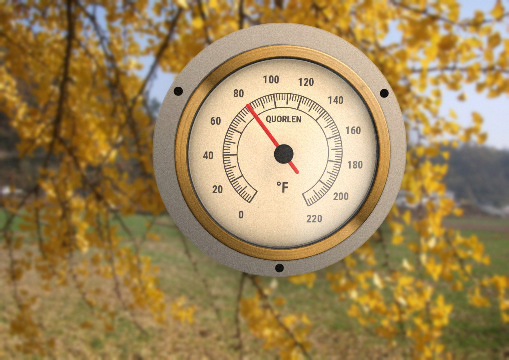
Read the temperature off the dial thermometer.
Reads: 80 °F
